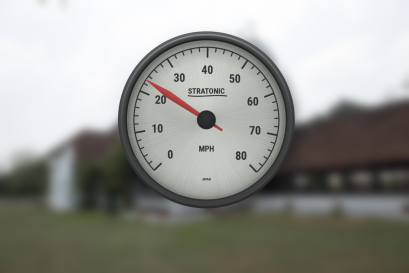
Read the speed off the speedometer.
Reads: 23 mph
